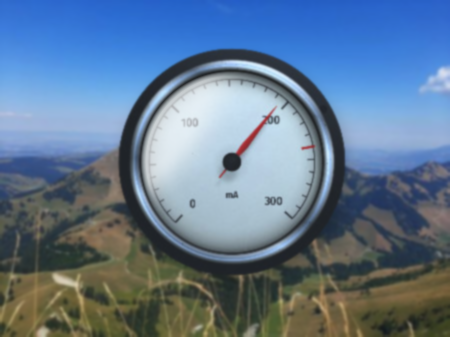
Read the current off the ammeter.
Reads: 195 mA
